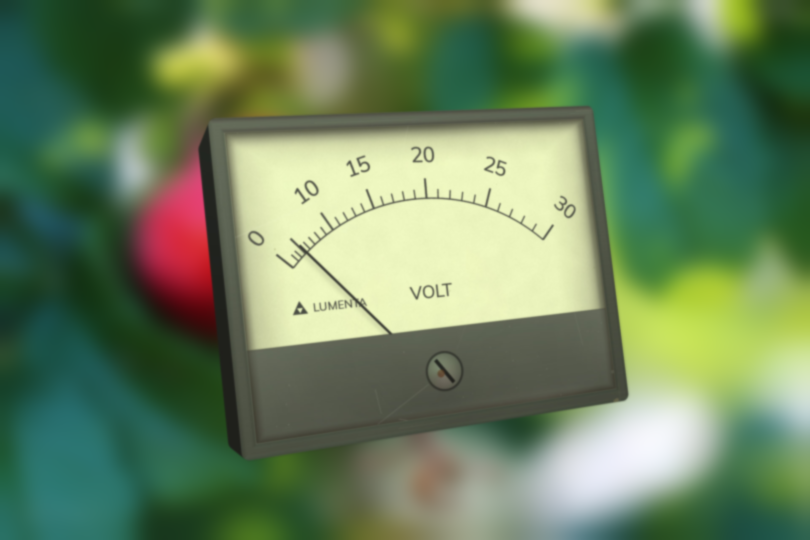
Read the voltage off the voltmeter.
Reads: 5 V
